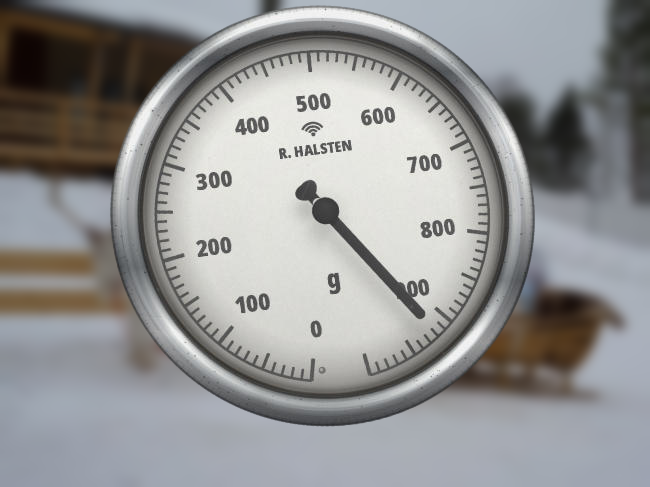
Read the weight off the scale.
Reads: 920 g
